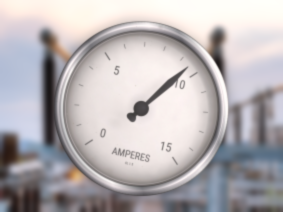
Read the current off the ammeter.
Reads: 9.5 A
